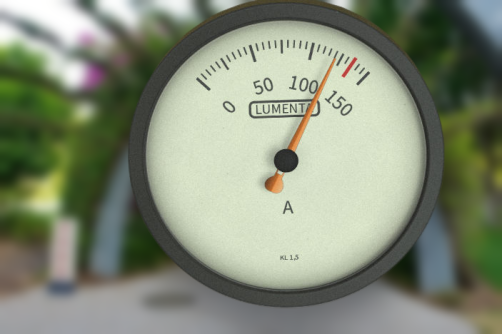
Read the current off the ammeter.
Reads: 120 A
